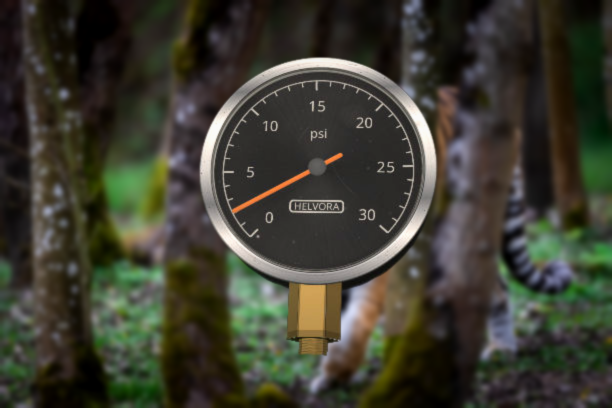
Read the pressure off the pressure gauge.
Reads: 2 psi
